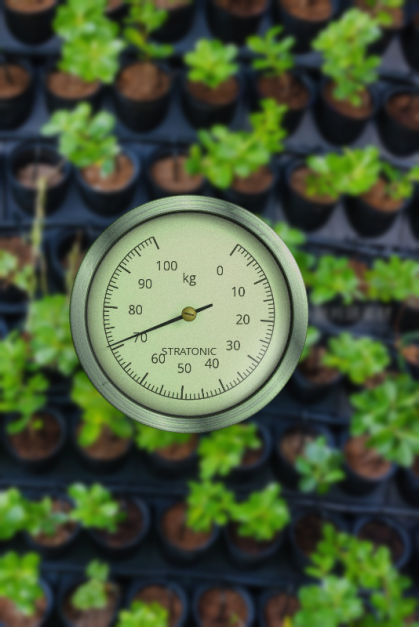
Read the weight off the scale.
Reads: 71 kg
